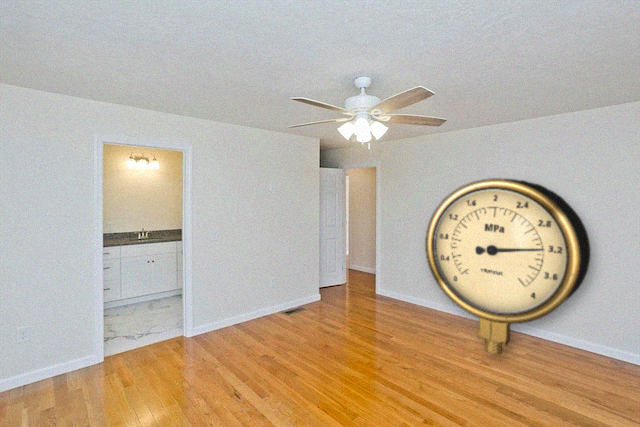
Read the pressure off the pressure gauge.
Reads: 3.2 MPa
